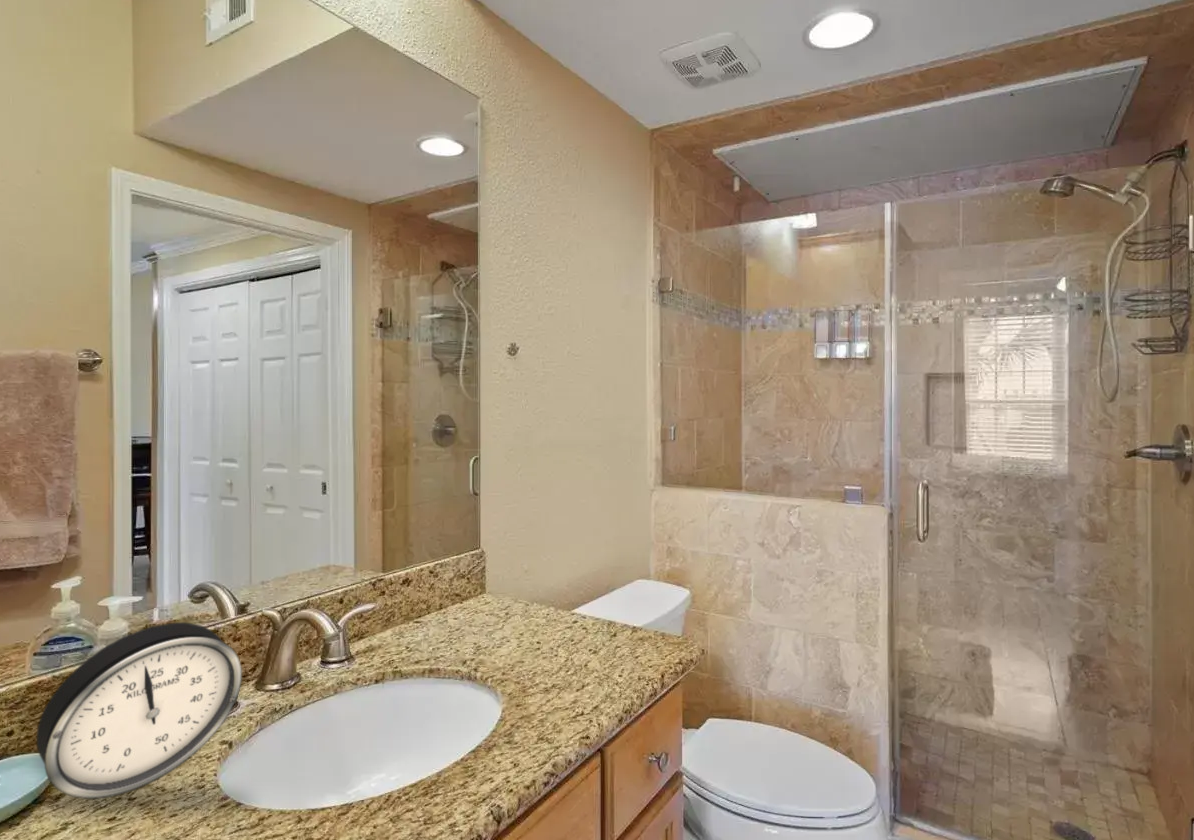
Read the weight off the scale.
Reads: 23 kg
